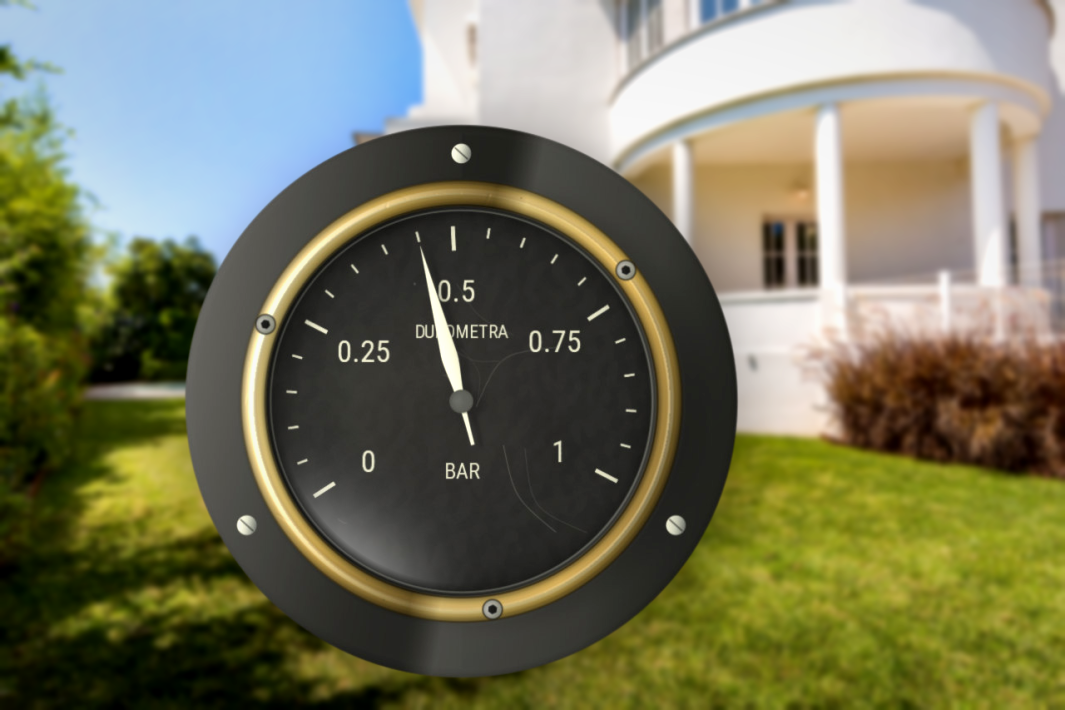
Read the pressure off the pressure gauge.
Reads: 0.45 bar
